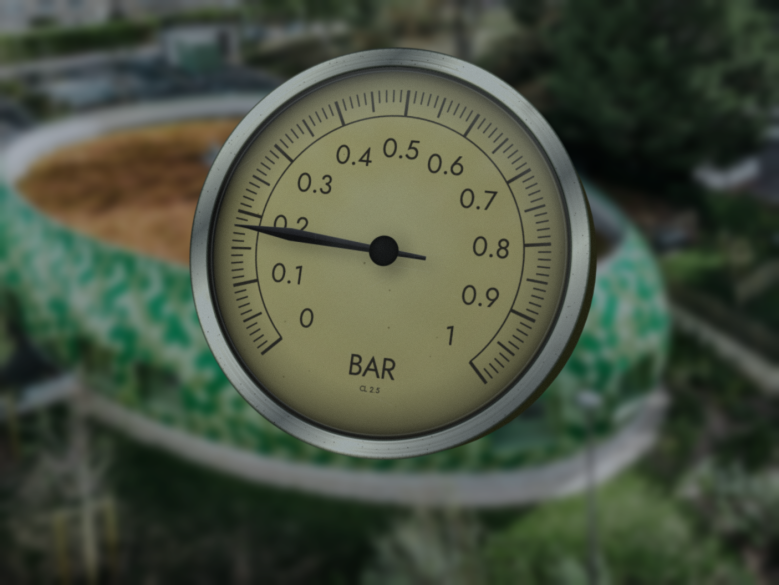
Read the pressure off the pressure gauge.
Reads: 0.18 bar
